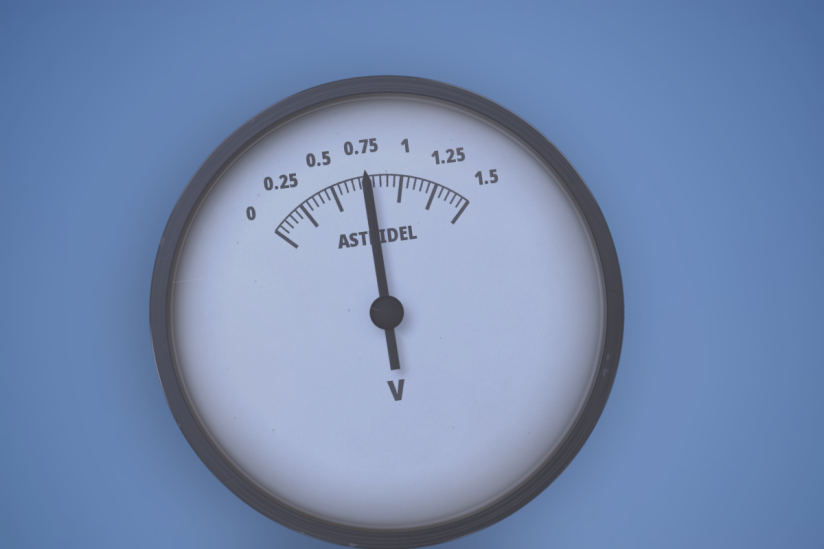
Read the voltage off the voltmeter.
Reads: 0.75 V
